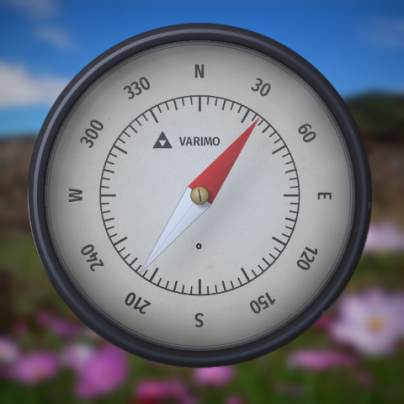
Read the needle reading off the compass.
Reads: 37.5 °
